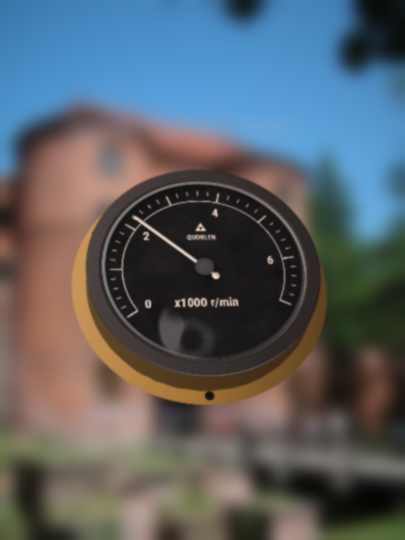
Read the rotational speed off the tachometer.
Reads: 2200 rpm
